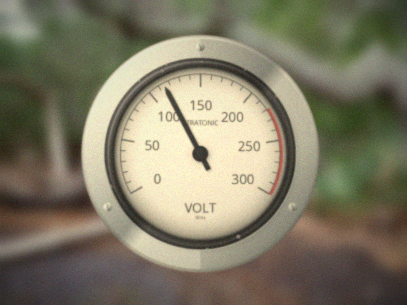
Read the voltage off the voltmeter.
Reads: 115 V
